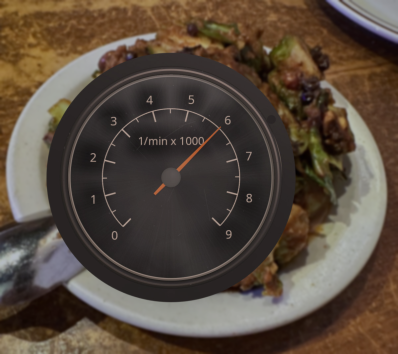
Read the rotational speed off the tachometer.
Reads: 6000 rpm
